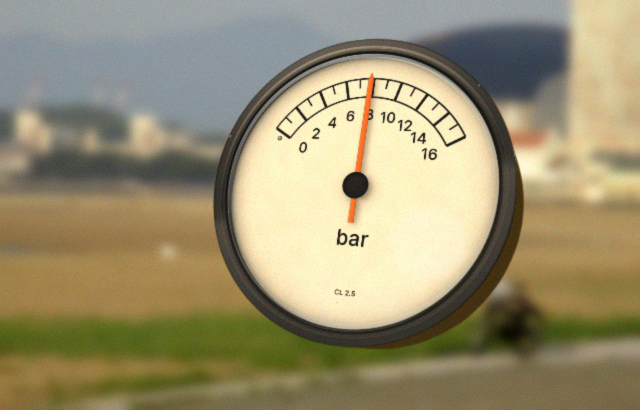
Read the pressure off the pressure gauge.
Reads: 8 bar
